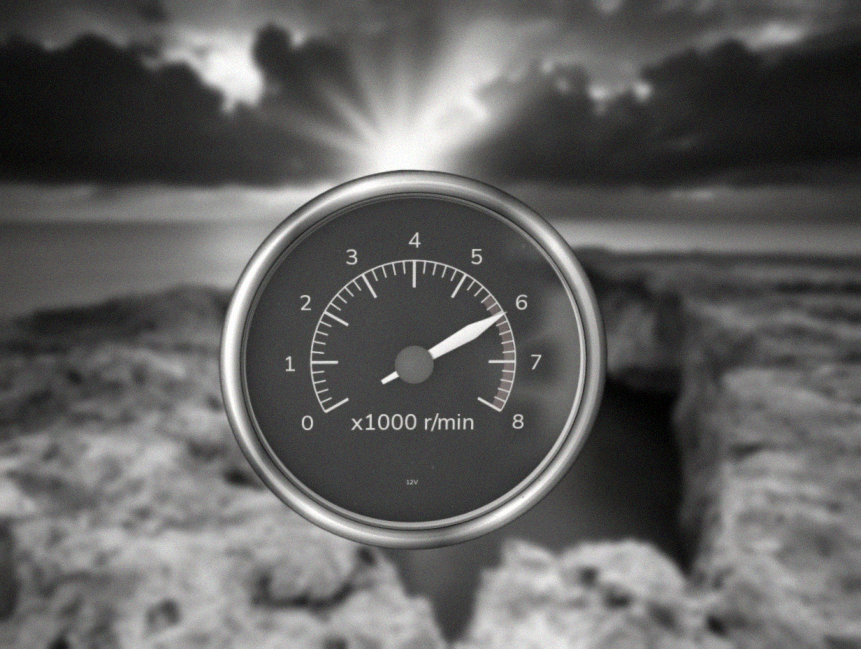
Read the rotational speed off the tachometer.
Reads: 6000 rpm
